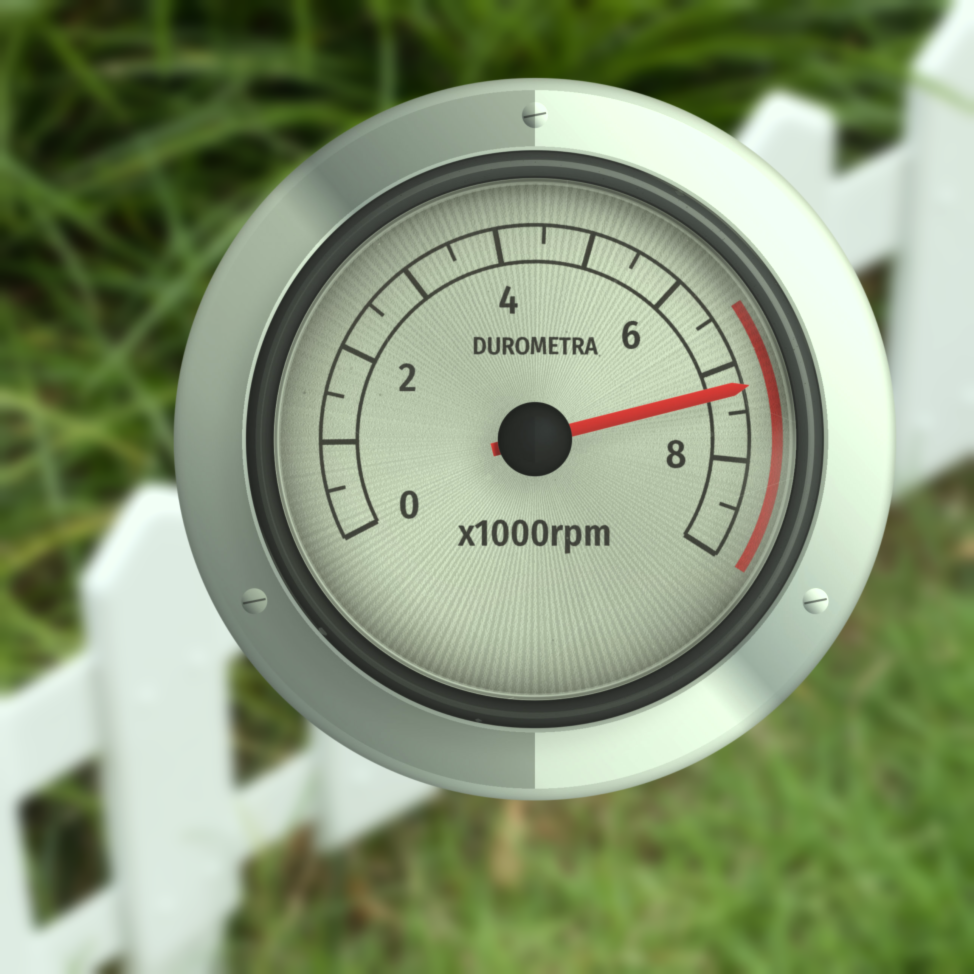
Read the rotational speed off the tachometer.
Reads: 7250 rpm
